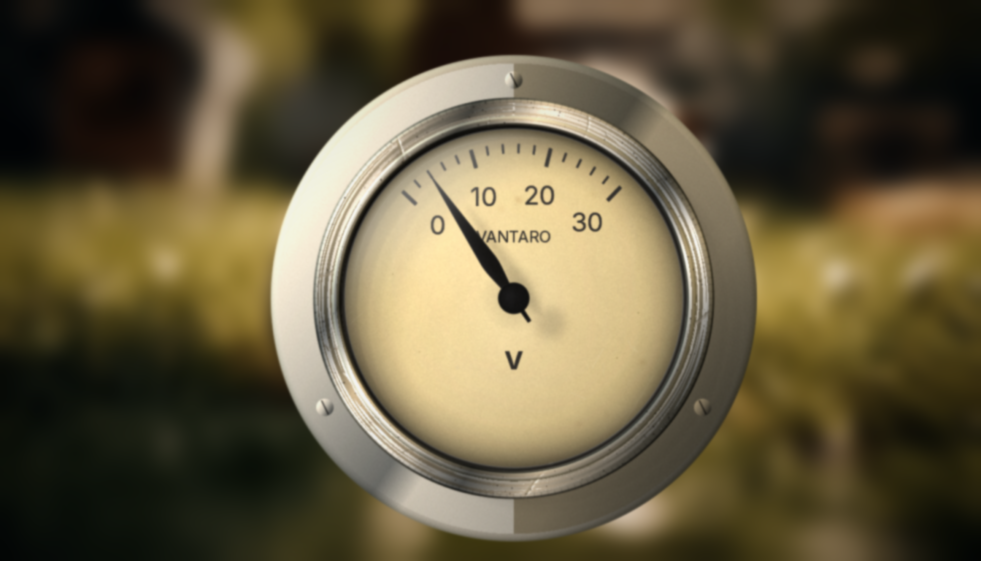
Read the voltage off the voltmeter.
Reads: 4 V
